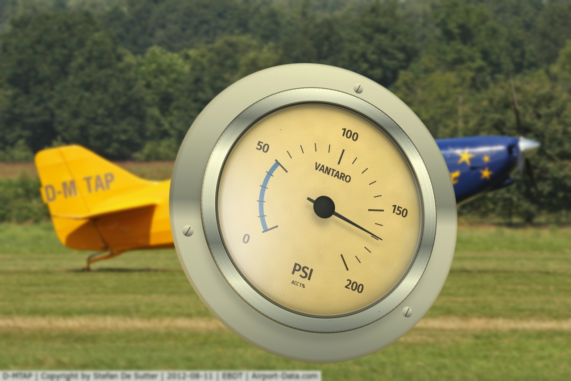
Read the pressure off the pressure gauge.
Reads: 170 psi
